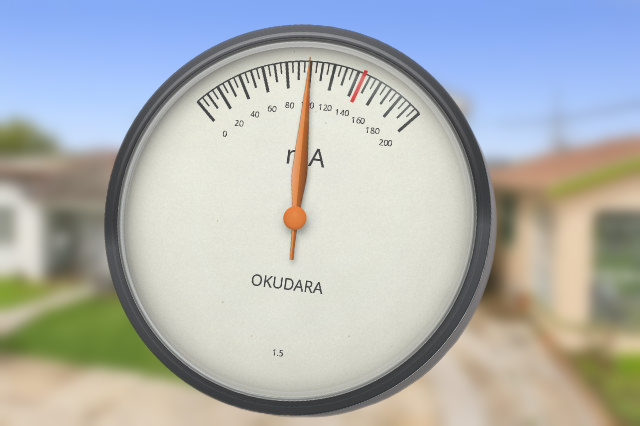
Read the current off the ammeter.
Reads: 100 mA
